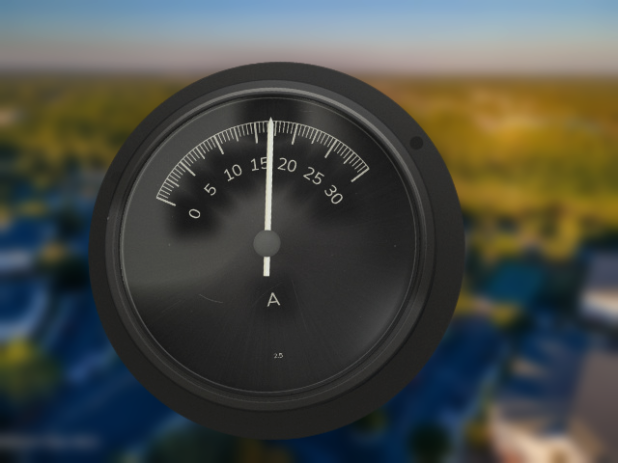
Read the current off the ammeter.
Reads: 17 A
